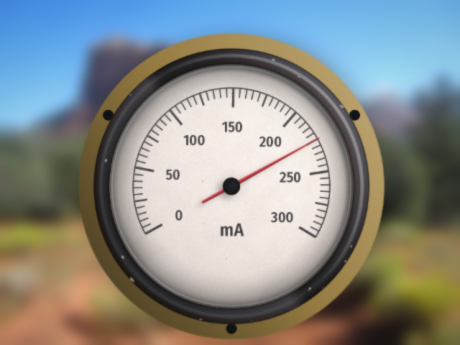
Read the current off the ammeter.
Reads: 225 mA
